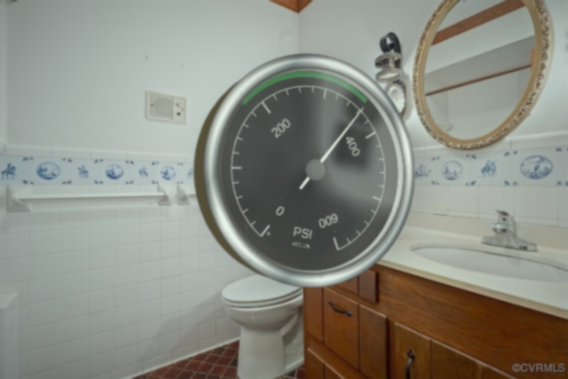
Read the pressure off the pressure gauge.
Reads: 360 psi
